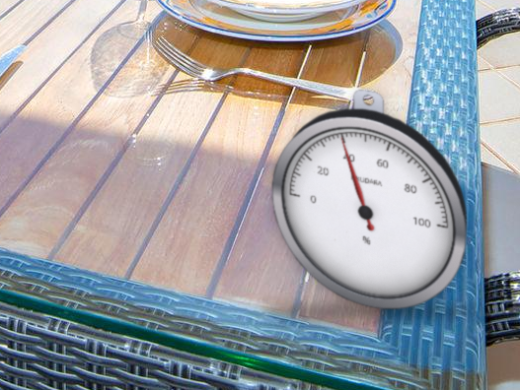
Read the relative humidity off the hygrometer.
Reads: 40 %
